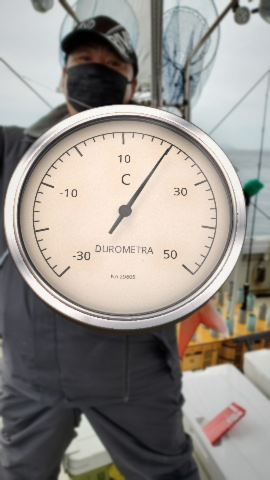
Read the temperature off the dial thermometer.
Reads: 20 °C
